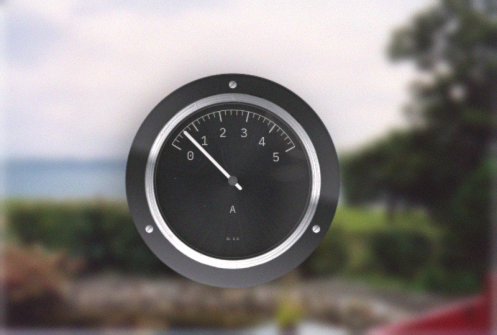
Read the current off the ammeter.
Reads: 0.6 A
